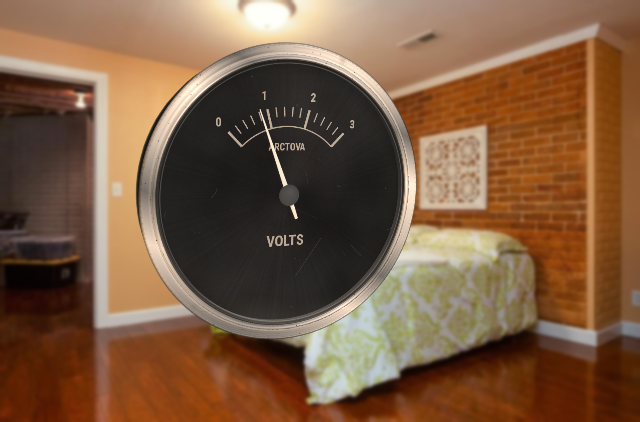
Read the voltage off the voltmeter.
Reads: 0.8 V
